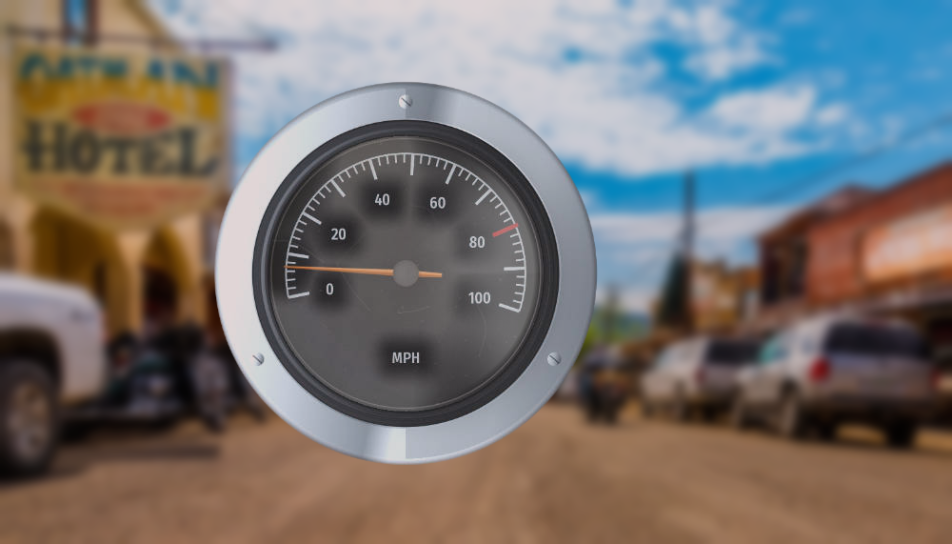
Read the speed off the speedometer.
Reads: 7 mph
